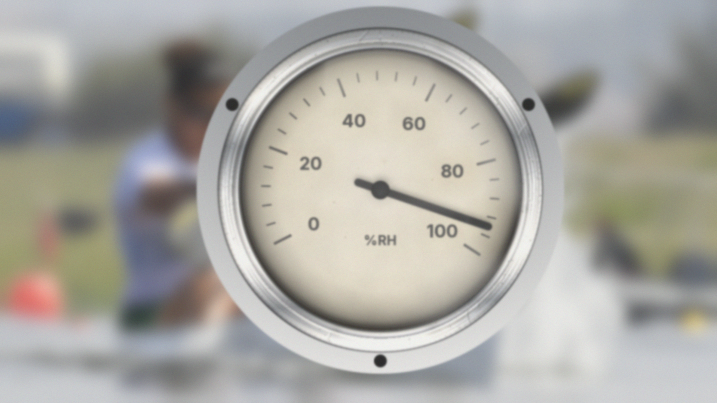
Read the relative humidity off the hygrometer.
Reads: 94 %
